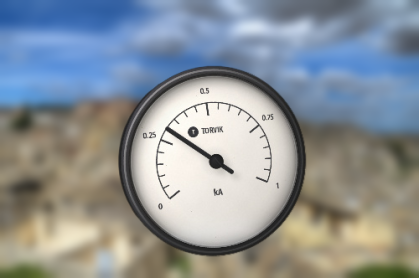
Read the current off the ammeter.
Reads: 0.3 kA
